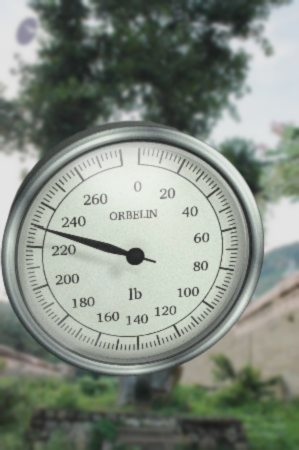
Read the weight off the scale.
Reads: 230 lb
